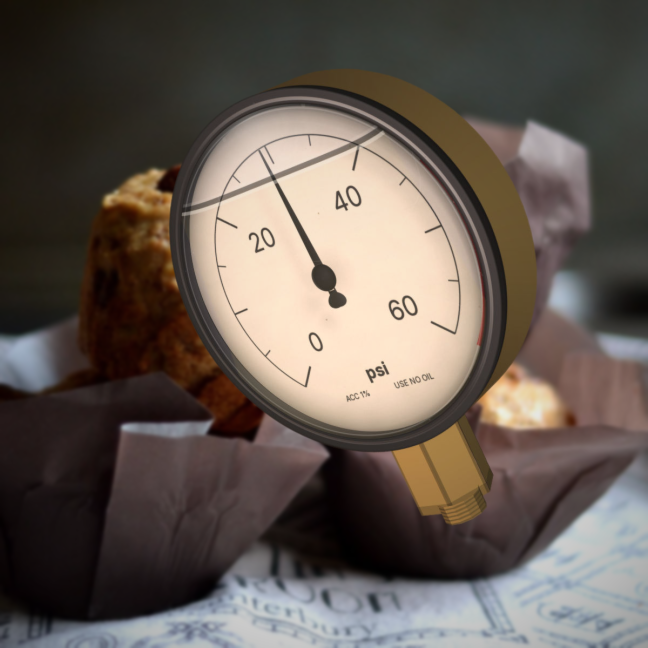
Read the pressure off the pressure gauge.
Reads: 30 psi
